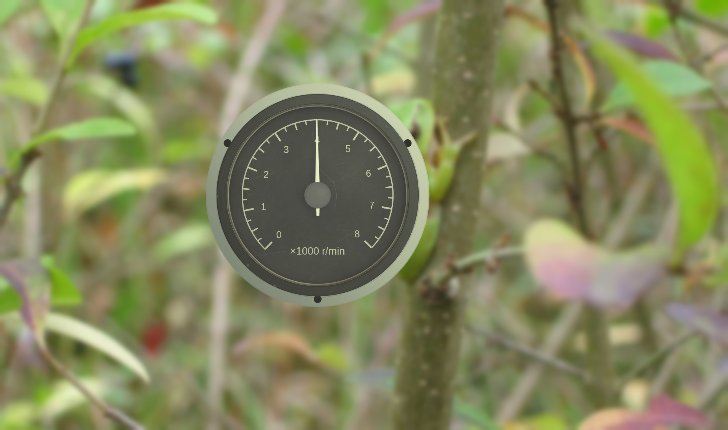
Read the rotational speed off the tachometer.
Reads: 4000 rpm
